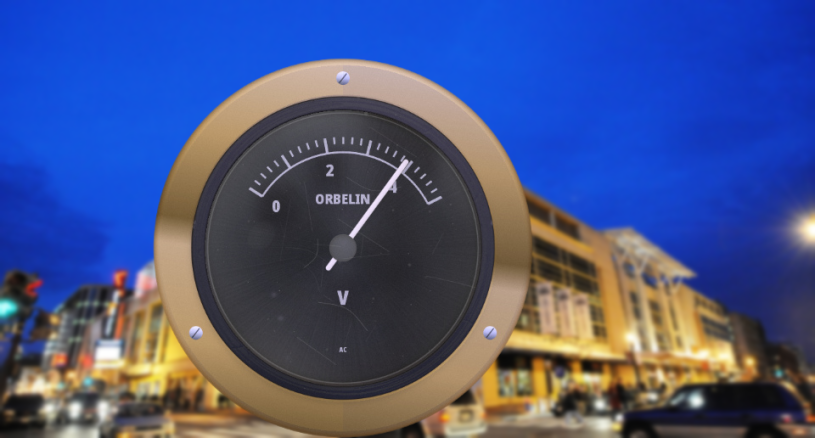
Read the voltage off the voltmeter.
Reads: 3.9 V
